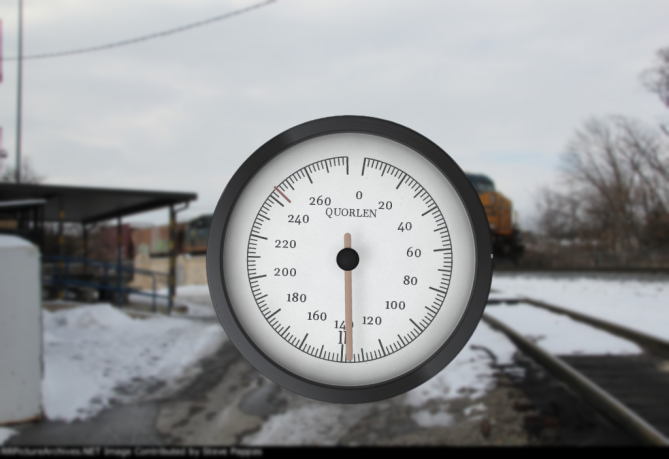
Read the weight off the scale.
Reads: 136 lb
